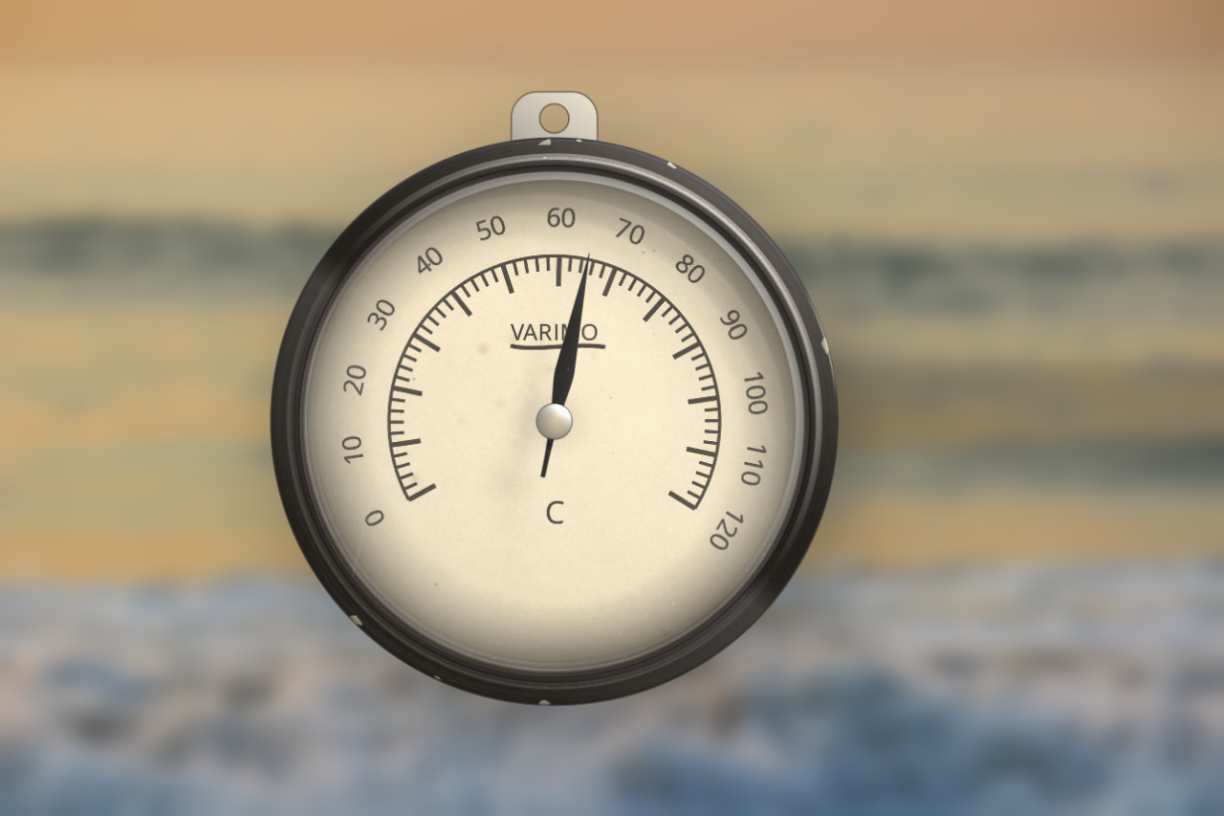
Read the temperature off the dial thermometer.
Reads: 65 °C
